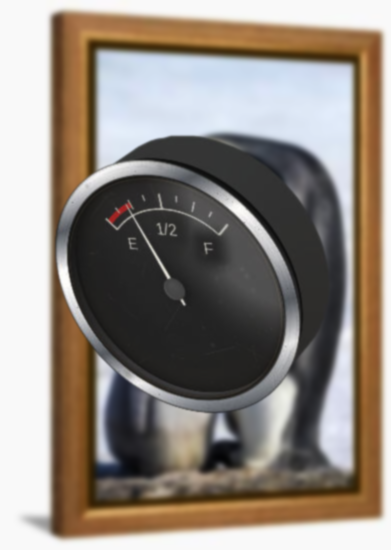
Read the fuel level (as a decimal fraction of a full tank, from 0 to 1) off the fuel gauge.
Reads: 0.25
